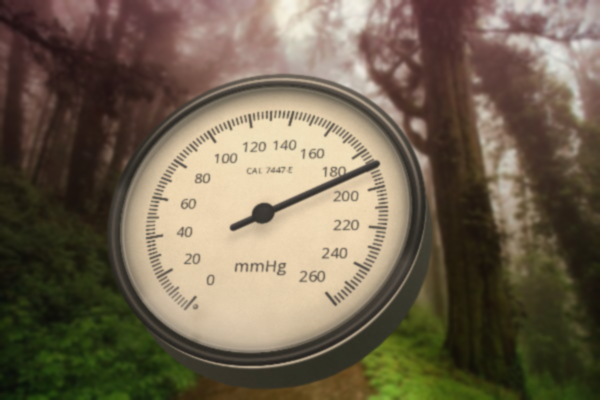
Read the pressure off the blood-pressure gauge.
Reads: 190 mmHg
